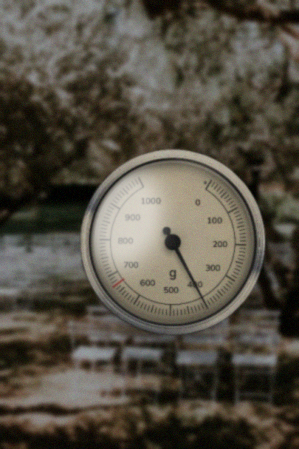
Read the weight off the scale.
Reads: 400 g
